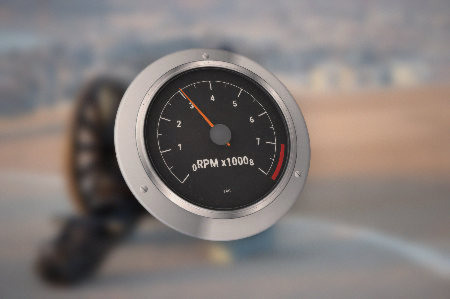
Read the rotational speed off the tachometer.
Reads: 3000 rpm
